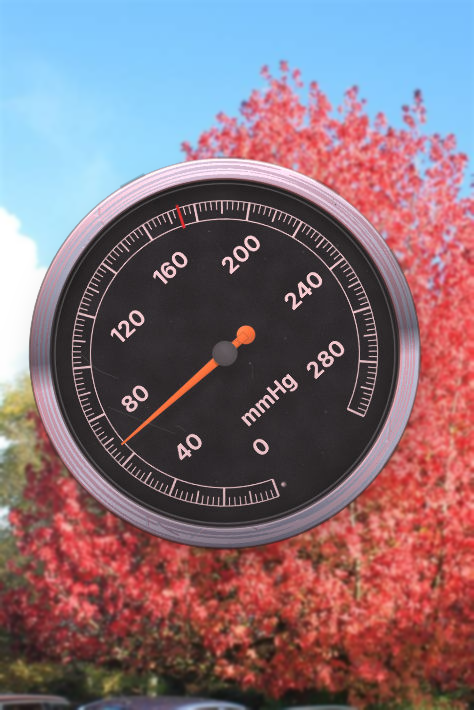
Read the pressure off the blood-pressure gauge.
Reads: 66 mmHg
